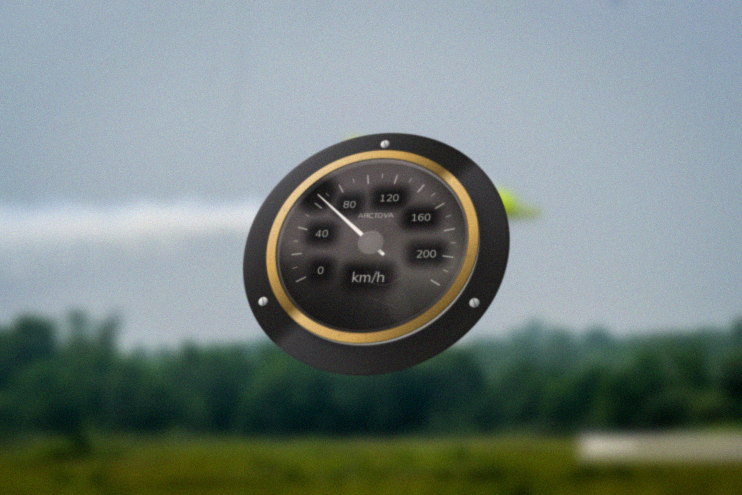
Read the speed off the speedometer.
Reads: 65 km/h
